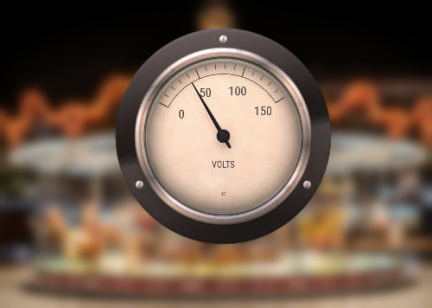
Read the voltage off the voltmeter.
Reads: 40 V
